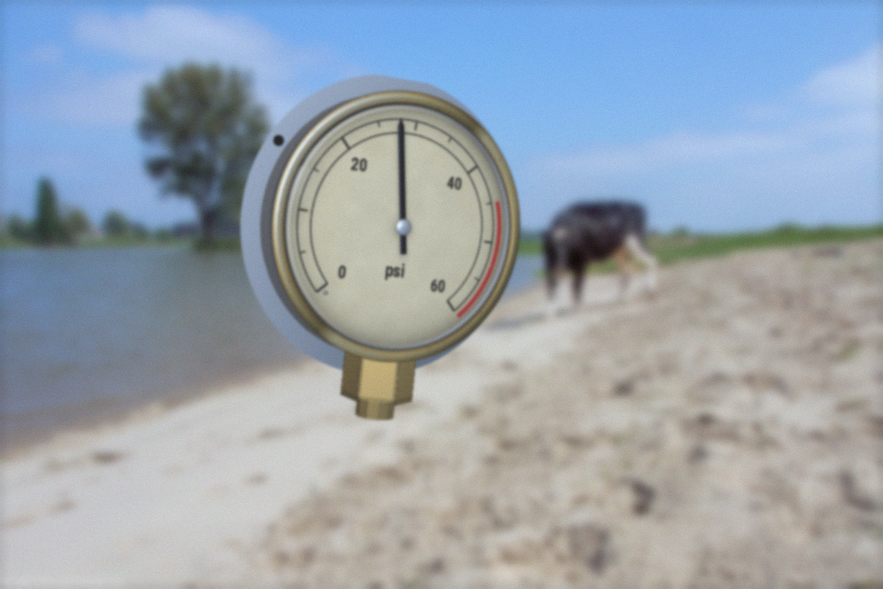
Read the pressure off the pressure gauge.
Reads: 27.5 psi
